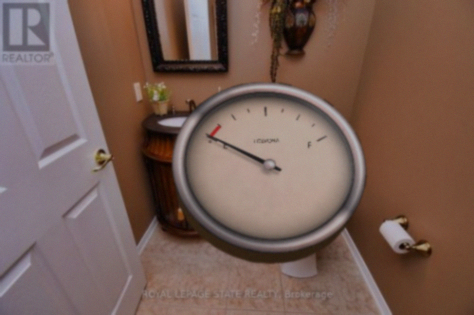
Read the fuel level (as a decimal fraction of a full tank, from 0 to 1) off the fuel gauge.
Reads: 0
